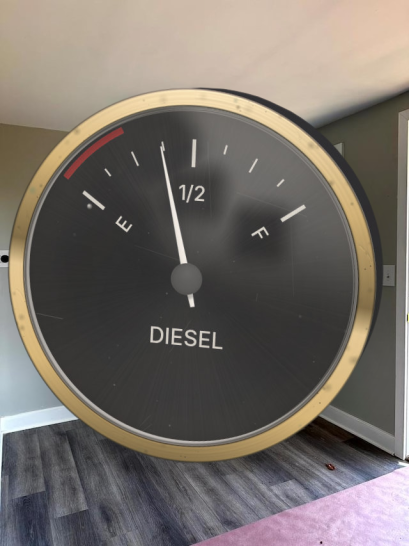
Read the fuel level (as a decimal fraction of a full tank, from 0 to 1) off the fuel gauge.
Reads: 0.375
